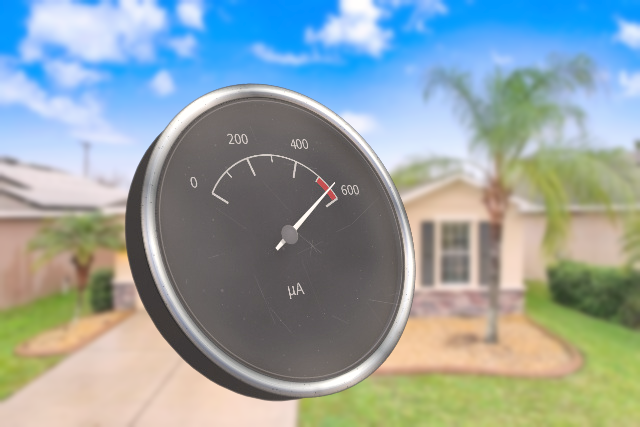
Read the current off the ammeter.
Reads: 550 µA
